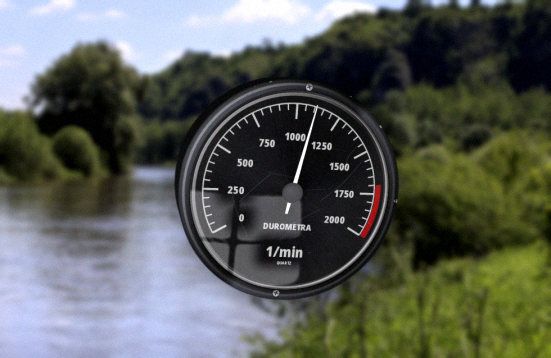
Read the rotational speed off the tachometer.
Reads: 1100 rpm
